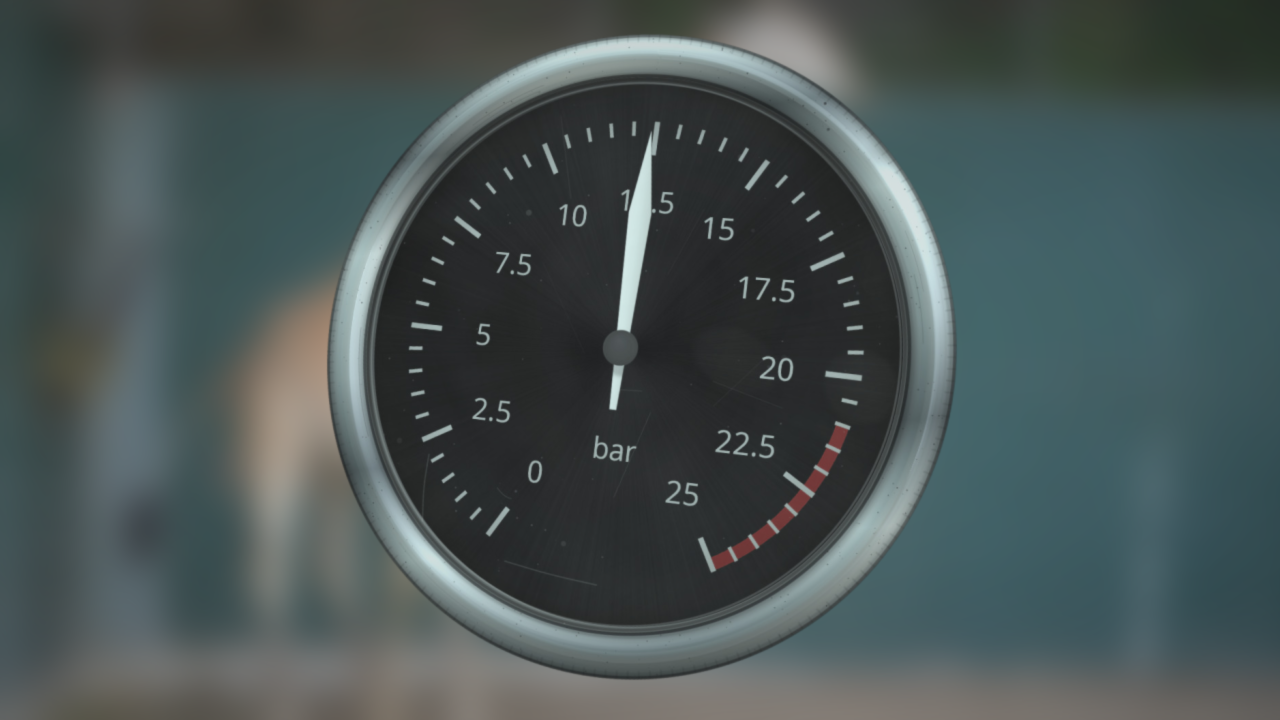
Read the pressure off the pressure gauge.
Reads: 12.5 bar
